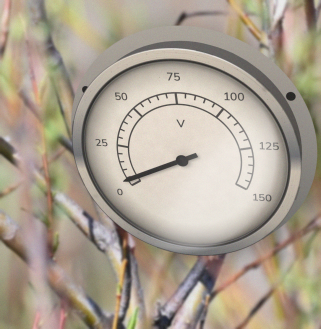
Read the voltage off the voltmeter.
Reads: 5 V
